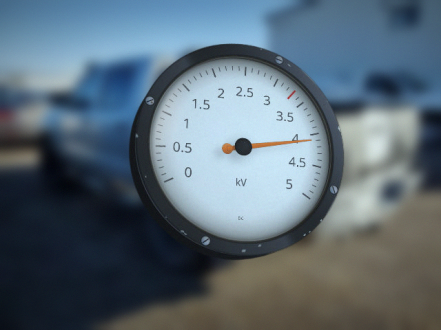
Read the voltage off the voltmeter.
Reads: 4.1 kV
